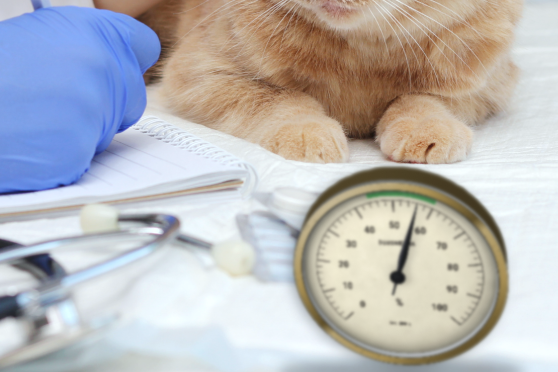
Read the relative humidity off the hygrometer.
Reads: 56 %
